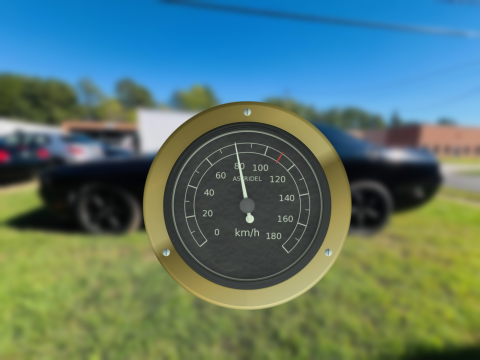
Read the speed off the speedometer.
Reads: 80 km/h
